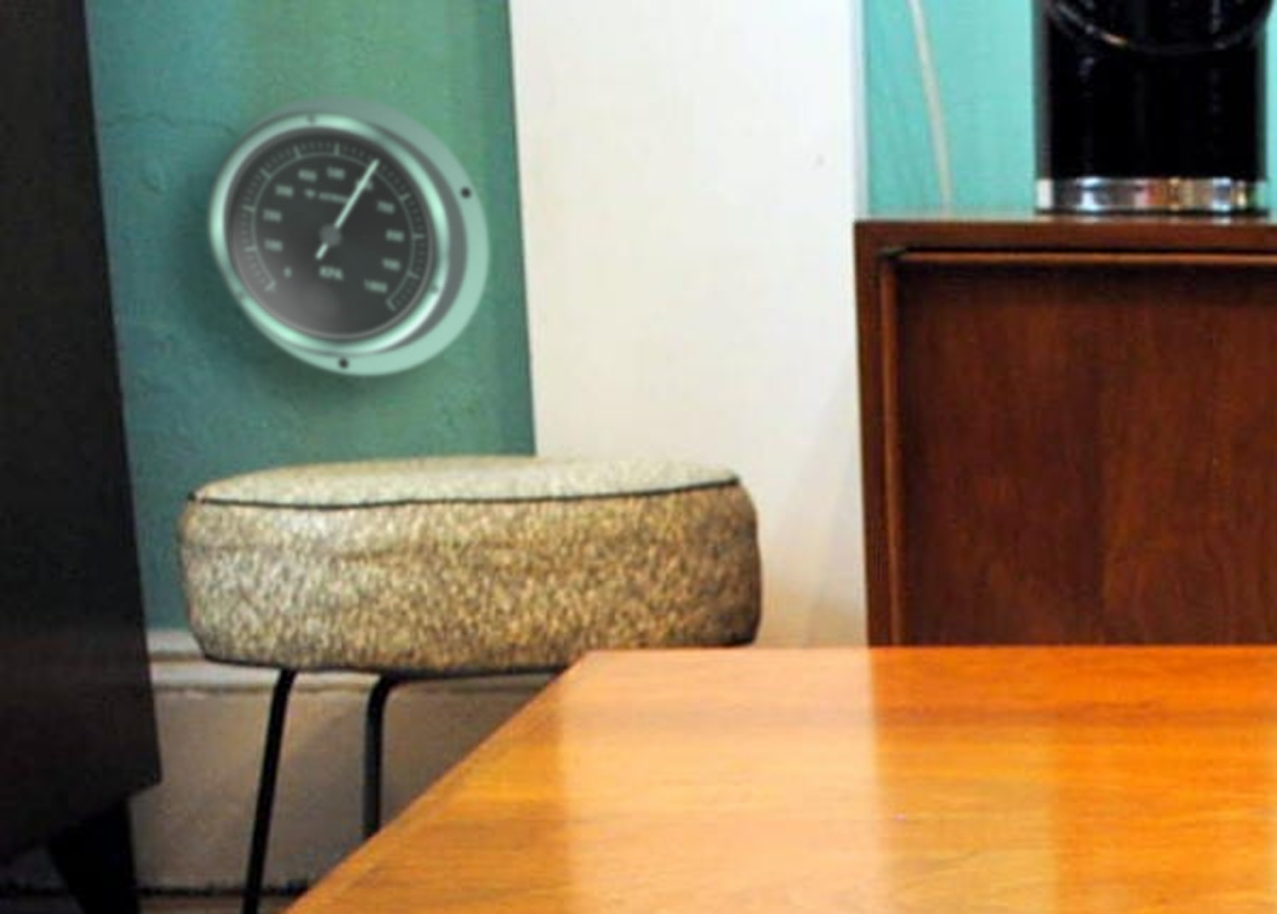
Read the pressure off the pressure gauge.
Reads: 600 kPa
